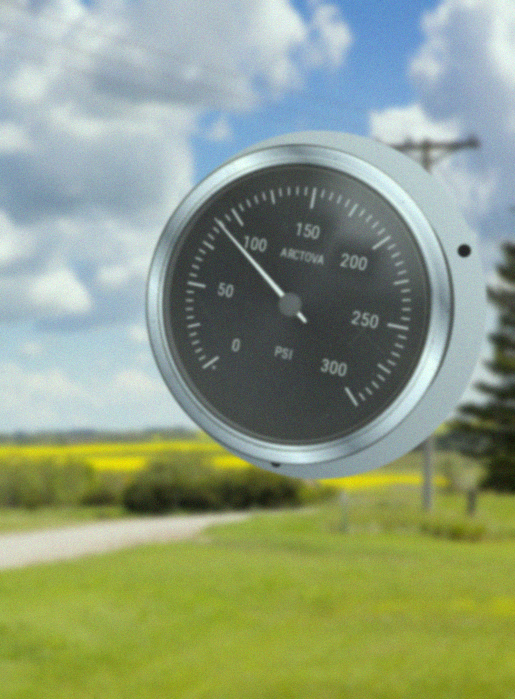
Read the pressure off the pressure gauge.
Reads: 90 psi
